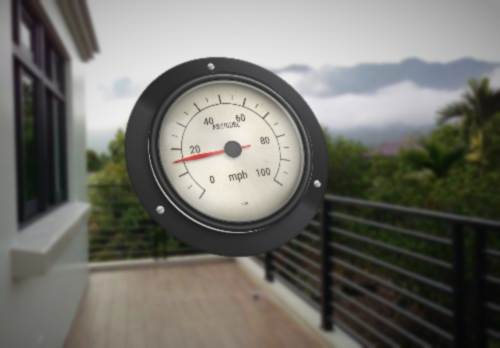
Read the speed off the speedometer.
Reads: 15 mph
